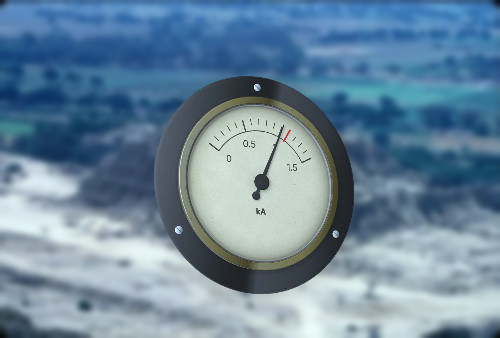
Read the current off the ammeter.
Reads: 1 kA
